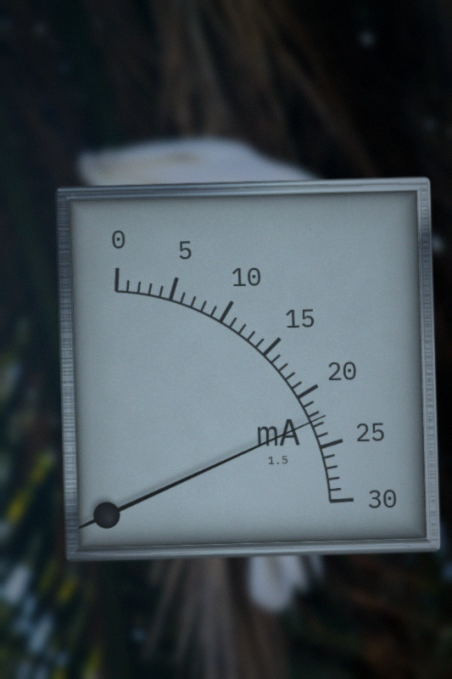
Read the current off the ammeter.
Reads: 22.5 mA
